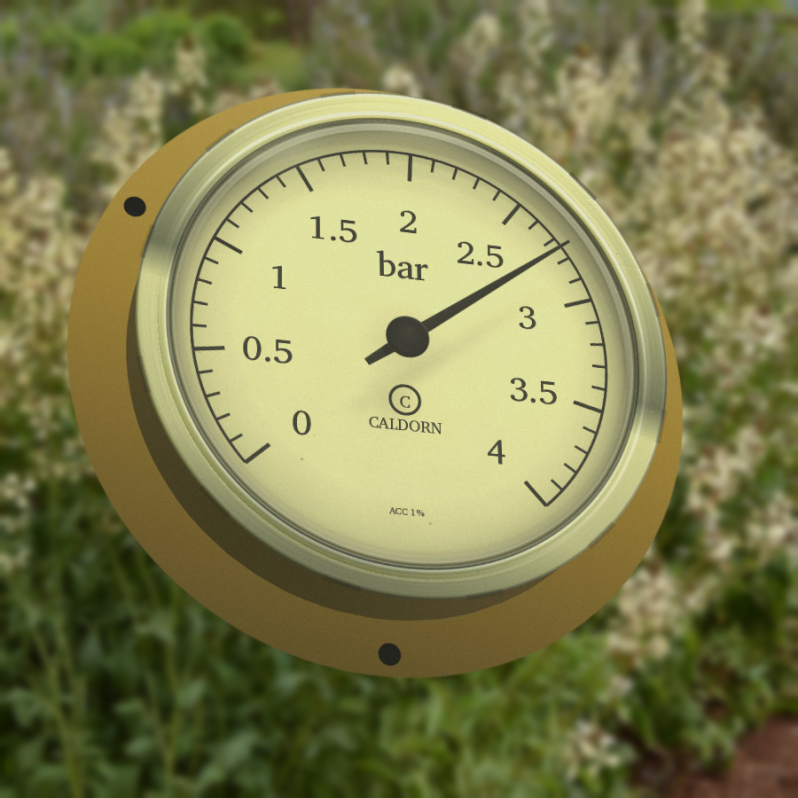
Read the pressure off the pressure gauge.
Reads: 2.75 bar
